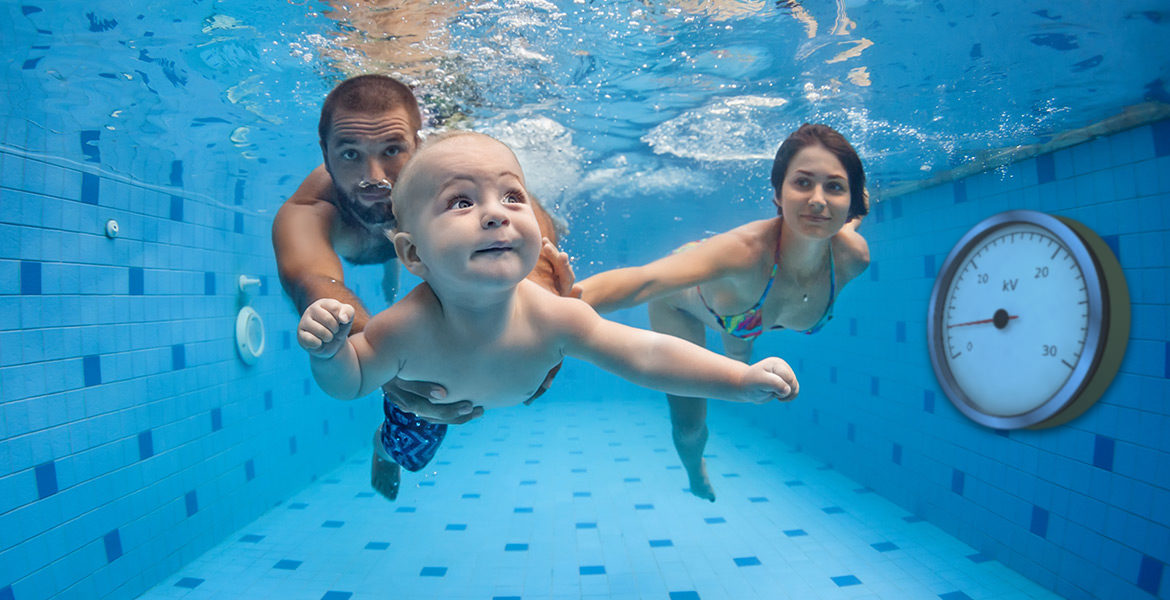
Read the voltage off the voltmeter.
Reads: 3 kV
